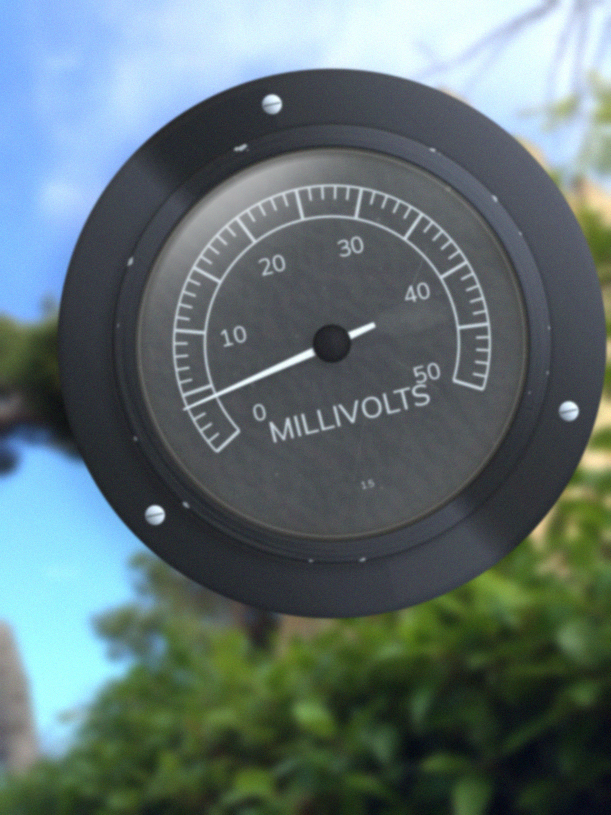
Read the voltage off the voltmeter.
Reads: 4 mV
